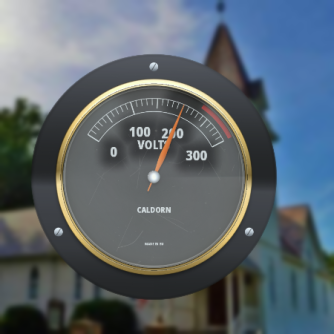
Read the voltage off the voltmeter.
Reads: 200 V
